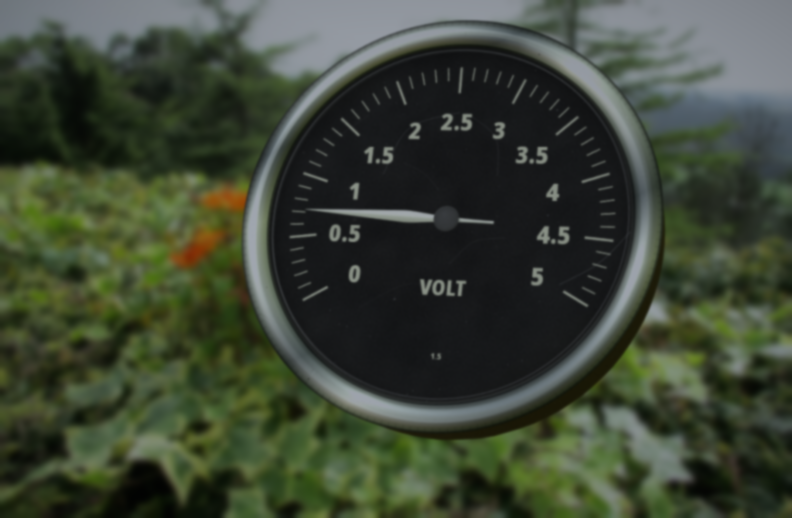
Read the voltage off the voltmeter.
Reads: 0.7 V
